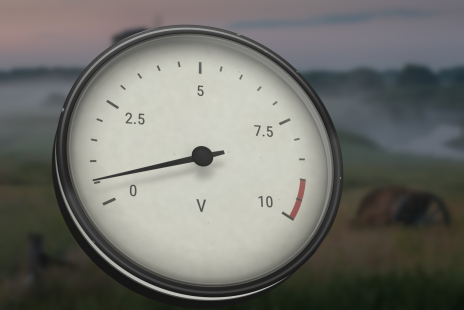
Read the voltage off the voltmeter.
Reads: 0.5 V
